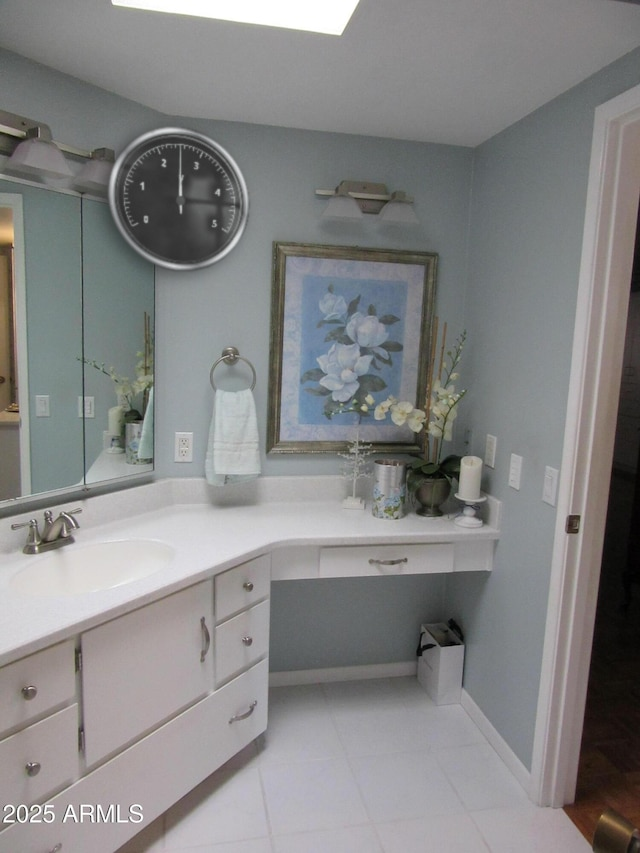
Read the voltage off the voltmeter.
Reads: 2.5 V
